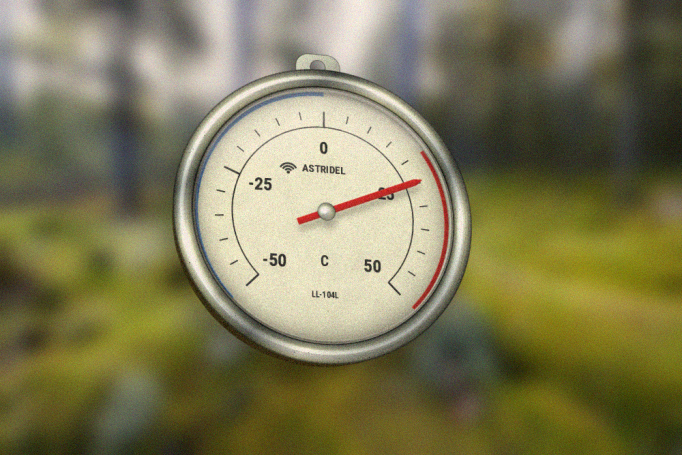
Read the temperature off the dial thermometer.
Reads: 25 °C
